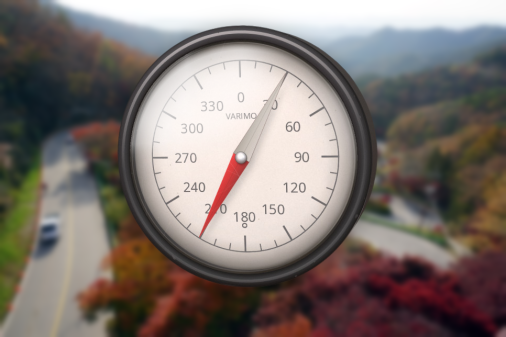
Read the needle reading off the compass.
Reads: 210 °
